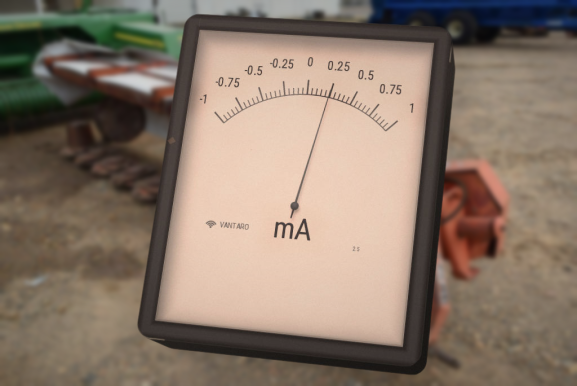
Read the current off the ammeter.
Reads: 0.25 mA
